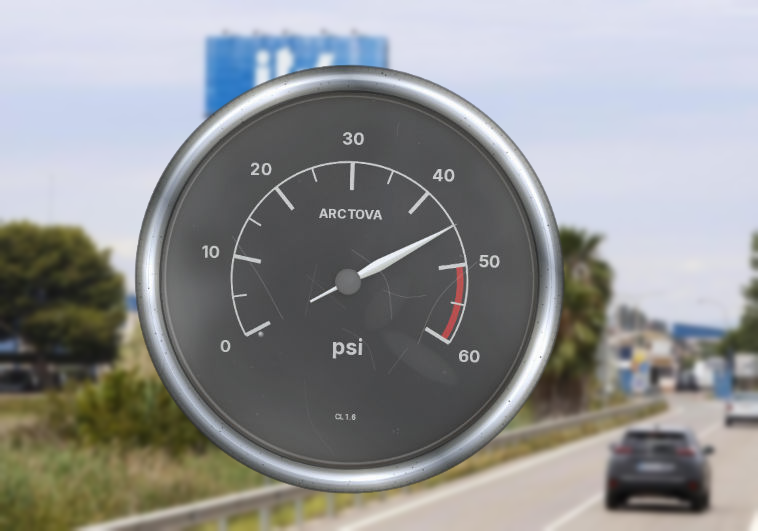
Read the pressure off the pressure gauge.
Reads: 45 psi
